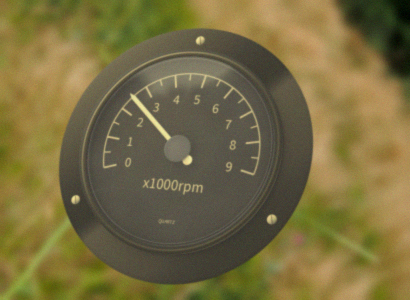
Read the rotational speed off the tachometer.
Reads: 2500 rpm
